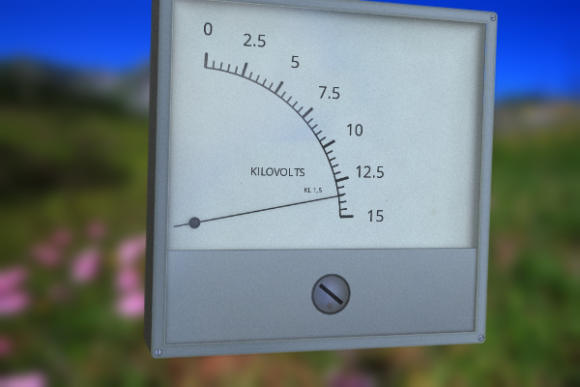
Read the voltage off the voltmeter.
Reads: 13.5 kV
